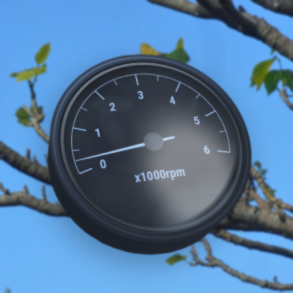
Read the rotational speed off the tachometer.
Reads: 250 rpm
